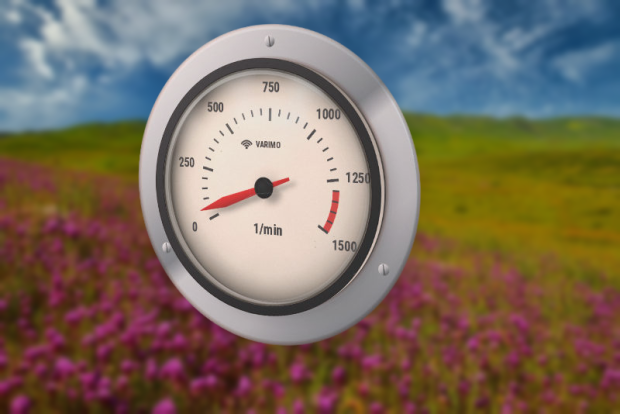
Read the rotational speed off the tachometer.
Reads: 50 rpm
